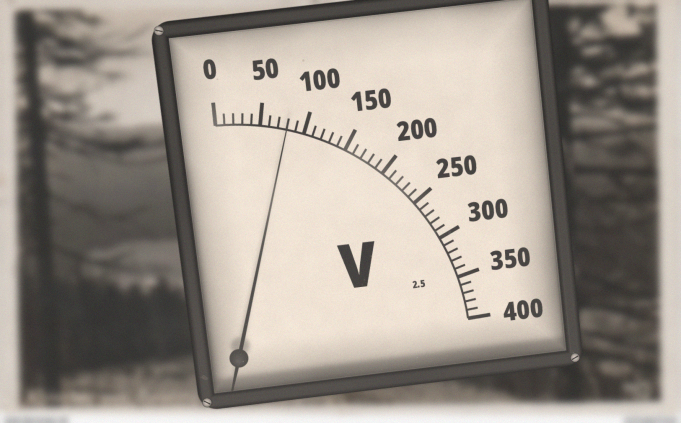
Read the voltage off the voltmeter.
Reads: 80 V
